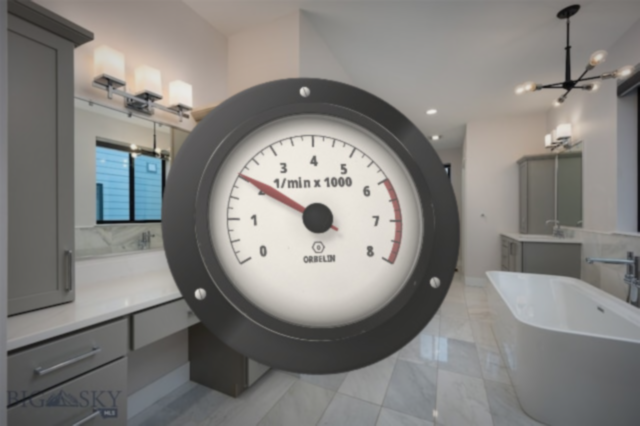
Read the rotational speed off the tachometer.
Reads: 2000 rpm
